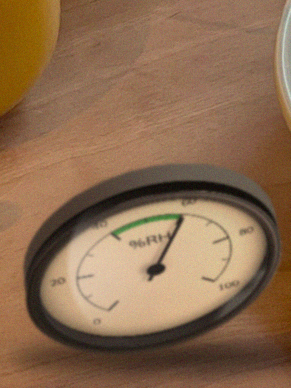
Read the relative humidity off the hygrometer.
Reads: 60 %
